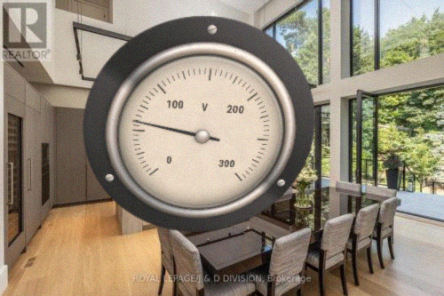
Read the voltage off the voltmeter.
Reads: 60 V
